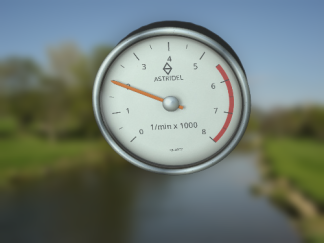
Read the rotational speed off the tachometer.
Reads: 2000 rpm
